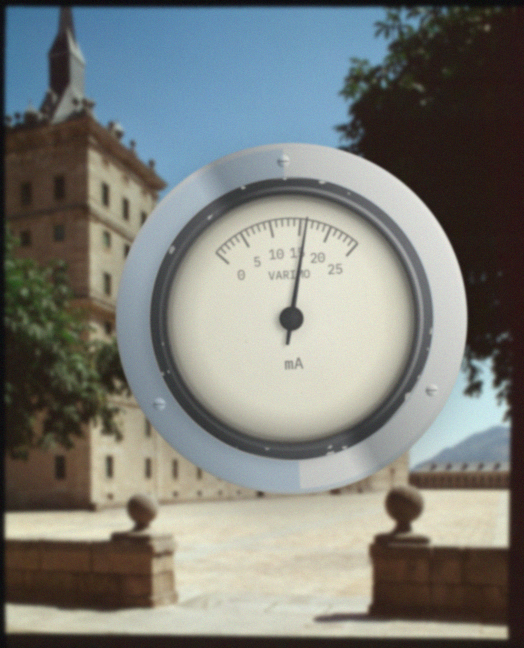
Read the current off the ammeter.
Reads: 16 mA
